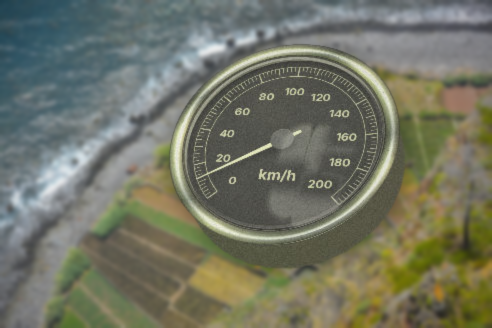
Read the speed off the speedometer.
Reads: 10 km/h
